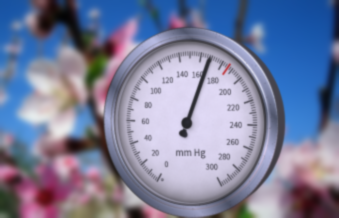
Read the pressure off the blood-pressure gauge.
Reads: 170 mmHg
